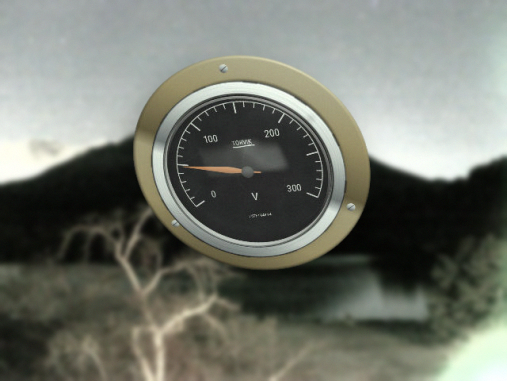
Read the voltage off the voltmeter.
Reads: 50 V
